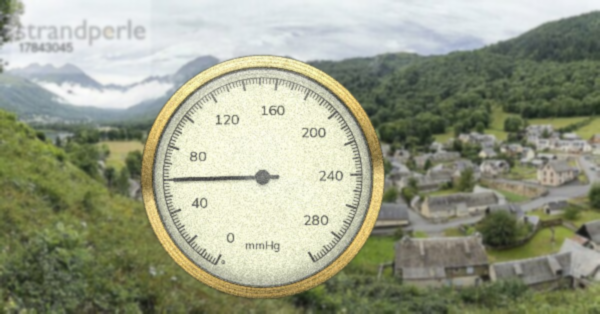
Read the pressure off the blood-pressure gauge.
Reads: 60 mmHg
